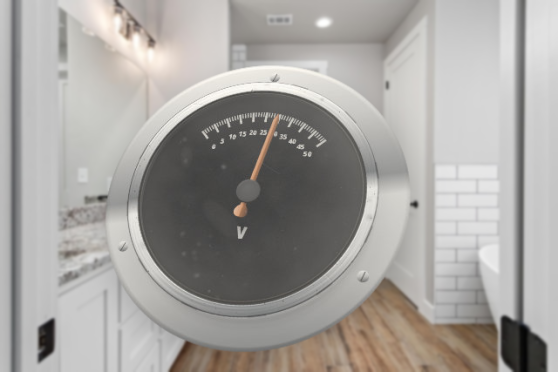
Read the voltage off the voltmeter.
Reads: 30 V
